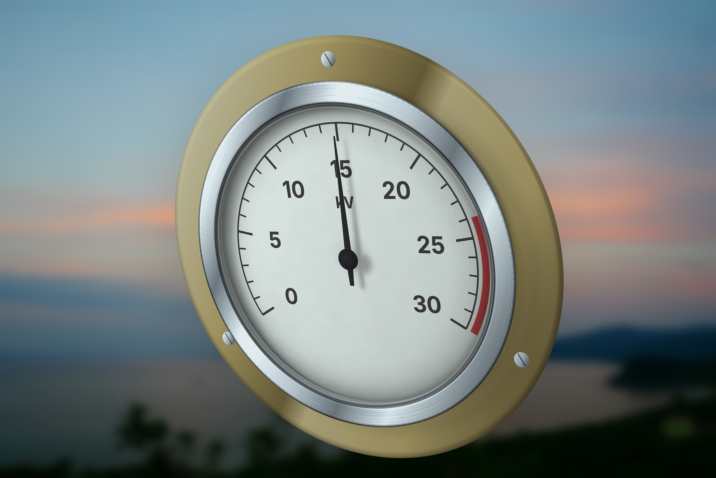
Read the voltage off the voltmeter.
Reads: 15 kV
